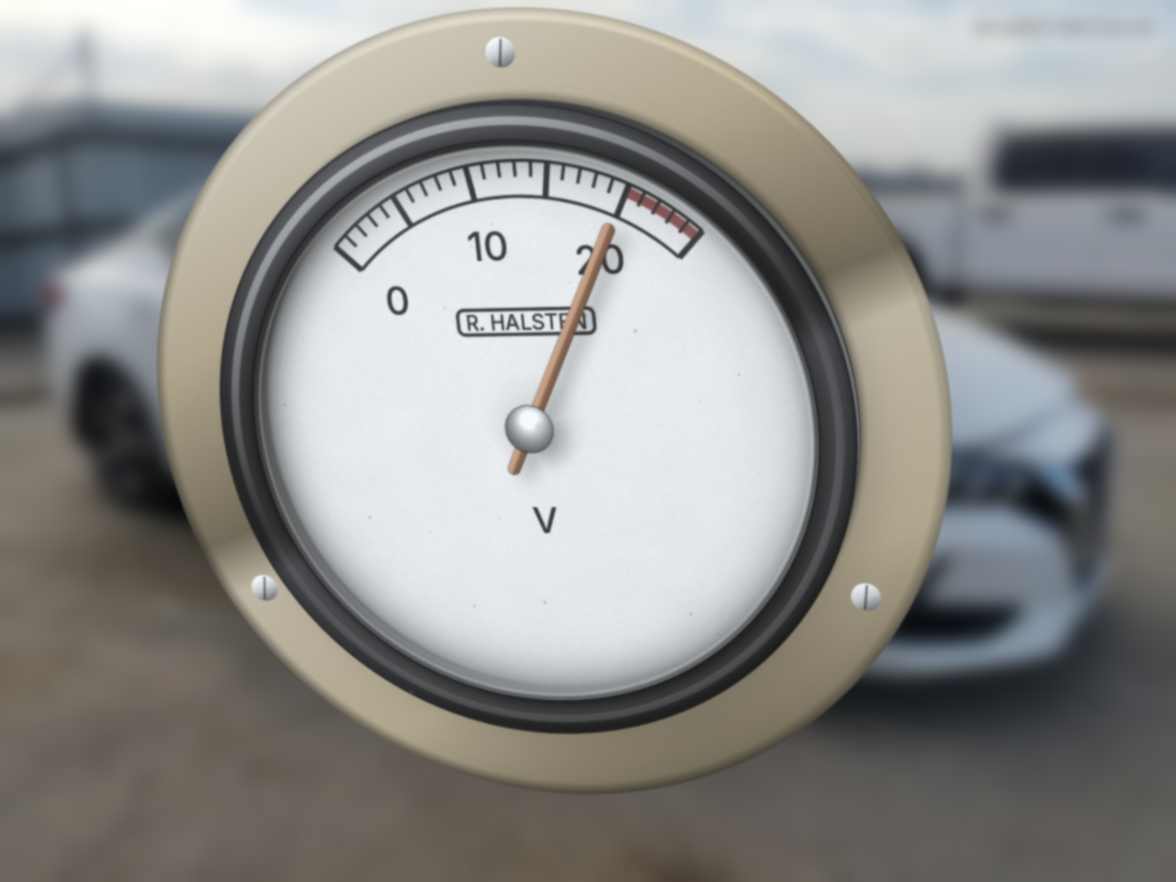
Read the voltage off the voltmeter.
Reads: 20 V
